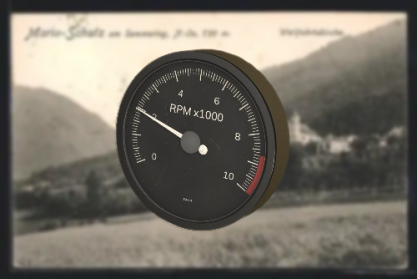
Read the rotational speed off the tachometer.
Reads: 2000 rpm
